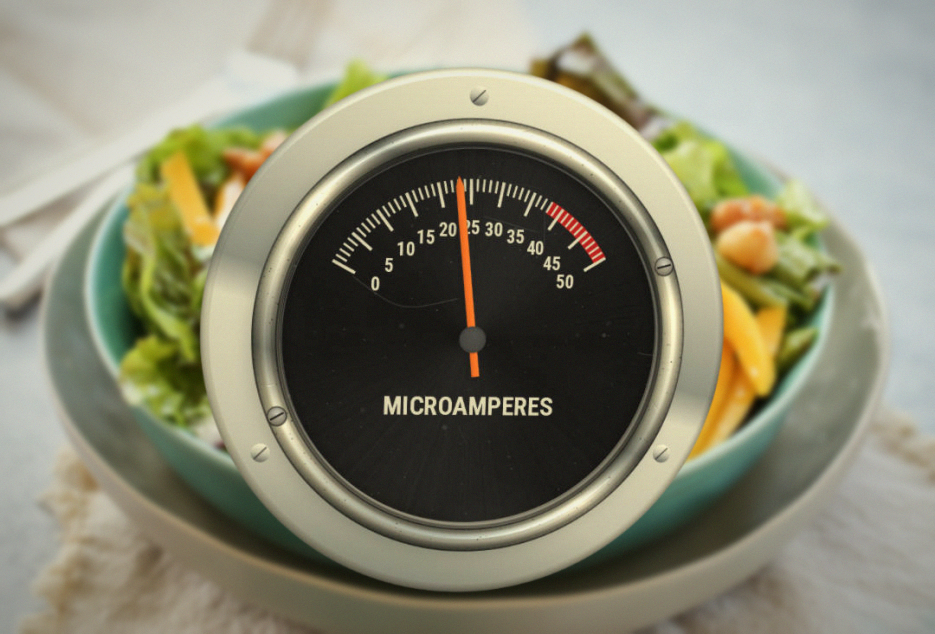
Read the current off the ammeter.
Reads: 23 µA
